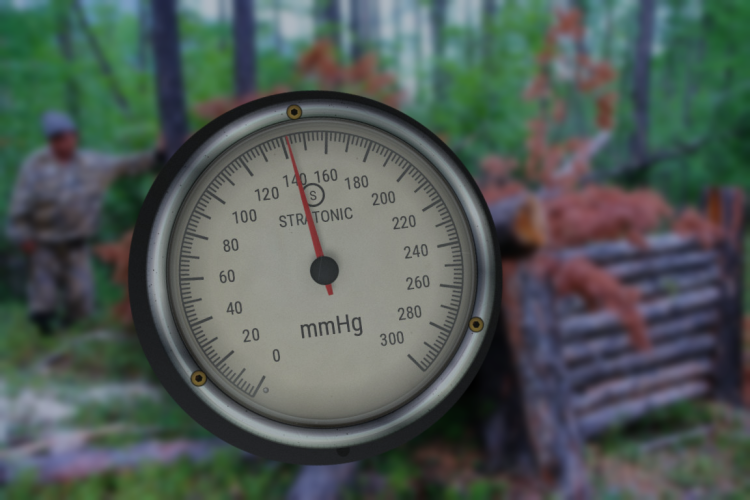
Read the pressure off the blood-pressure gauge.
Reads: 142 mmHg
